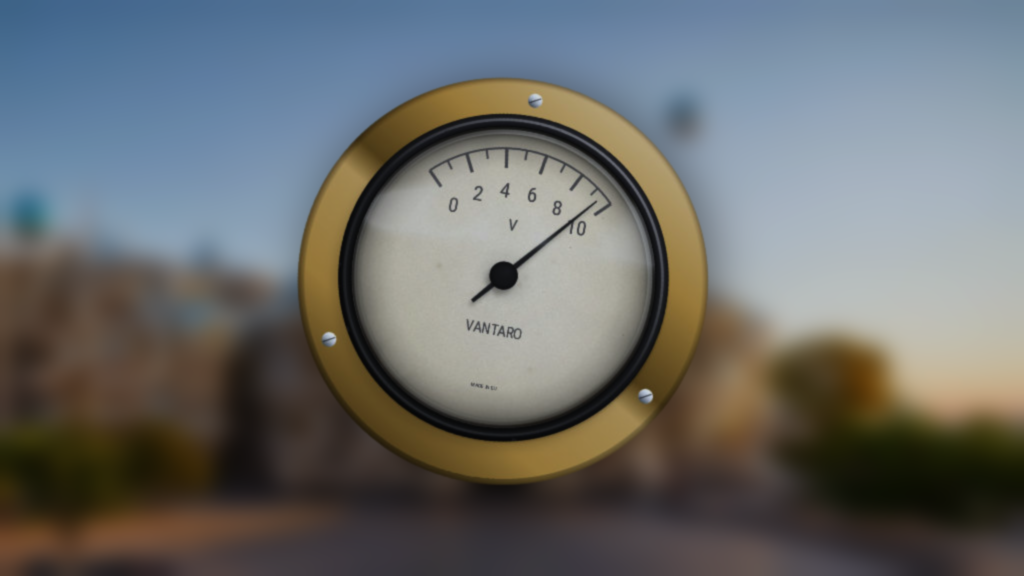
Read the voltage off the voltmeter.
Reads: 9.5 V
